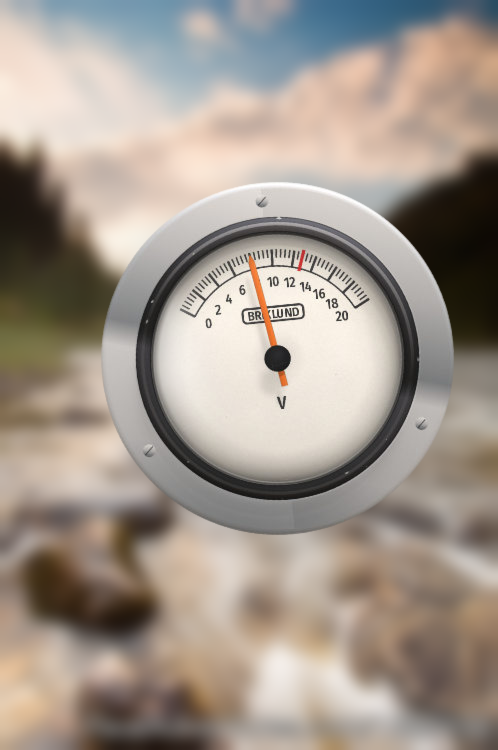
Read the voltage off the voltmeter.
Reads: 8 V
